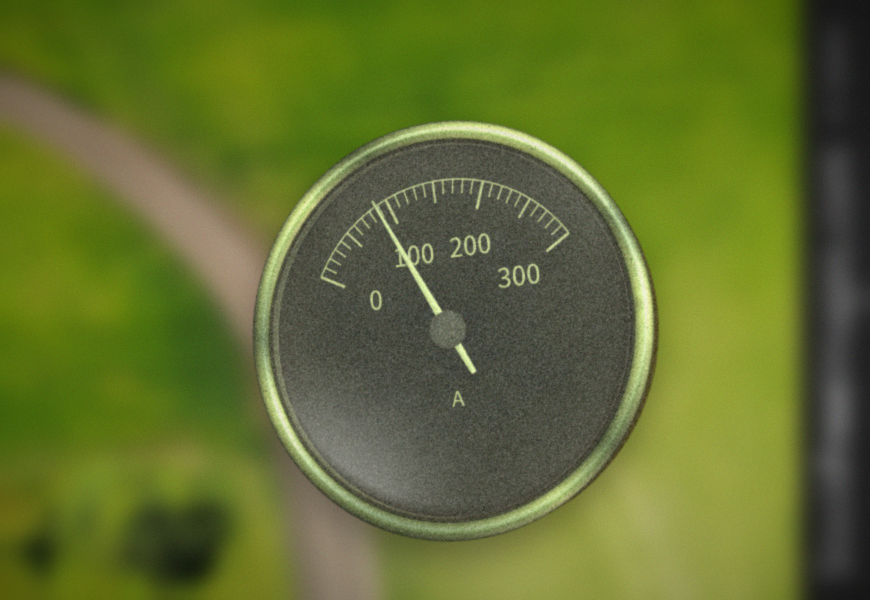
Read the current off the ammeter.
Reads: 90 A
